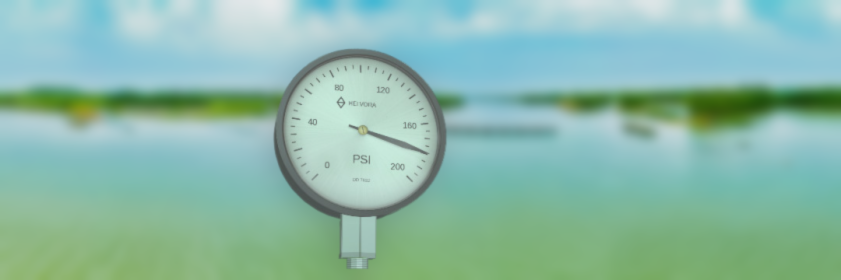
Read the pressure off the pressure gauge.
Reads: 180 psi
